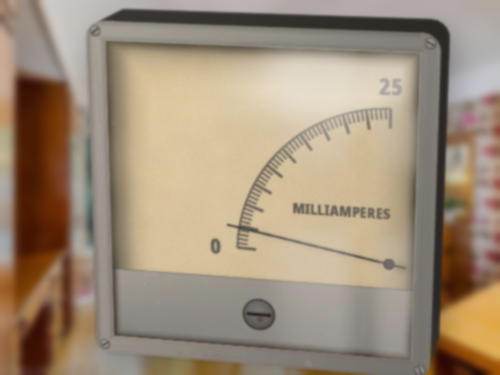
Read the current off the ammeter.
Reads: 2.5 mA
